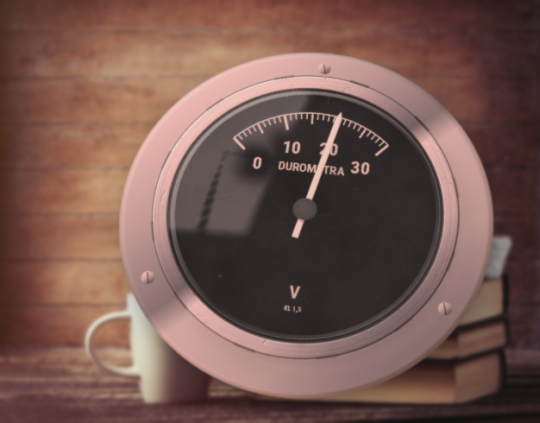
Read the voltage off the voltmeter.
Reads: 20 V
